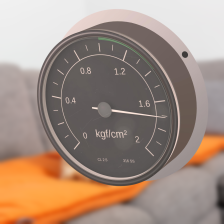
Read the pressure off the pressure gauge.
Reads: 1.7 kg/cm²
